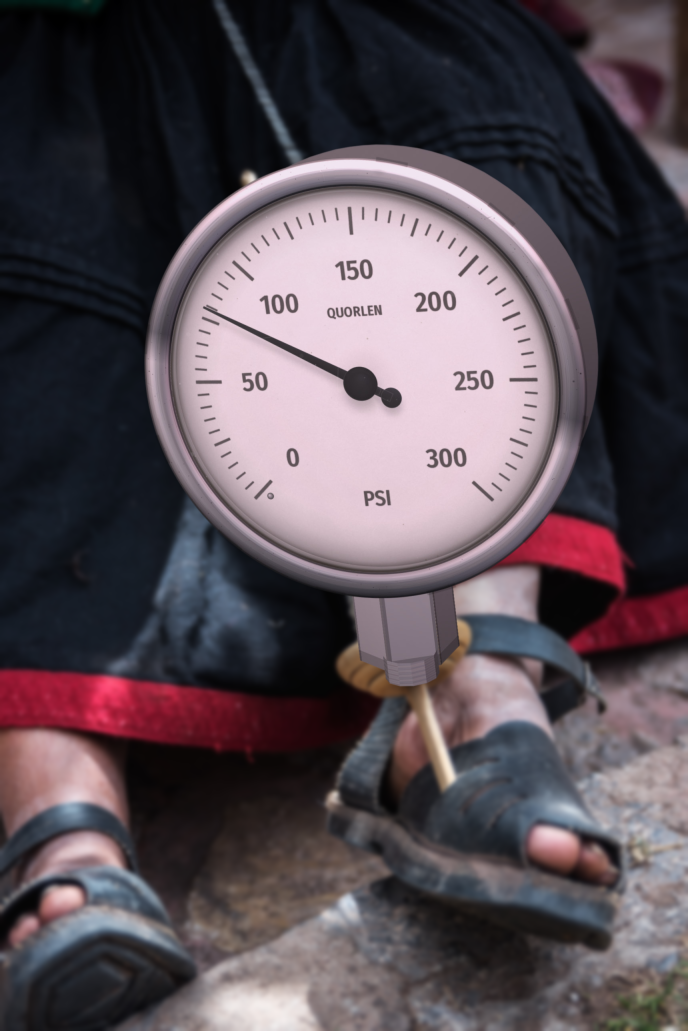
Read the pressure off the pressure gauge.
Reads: 80 psi
